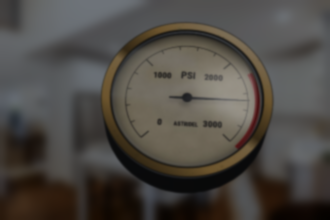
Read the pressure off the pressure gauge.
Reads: 2500 psi
